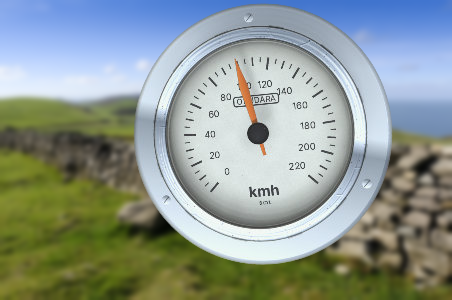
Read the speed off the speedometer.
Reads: 100 km/h
